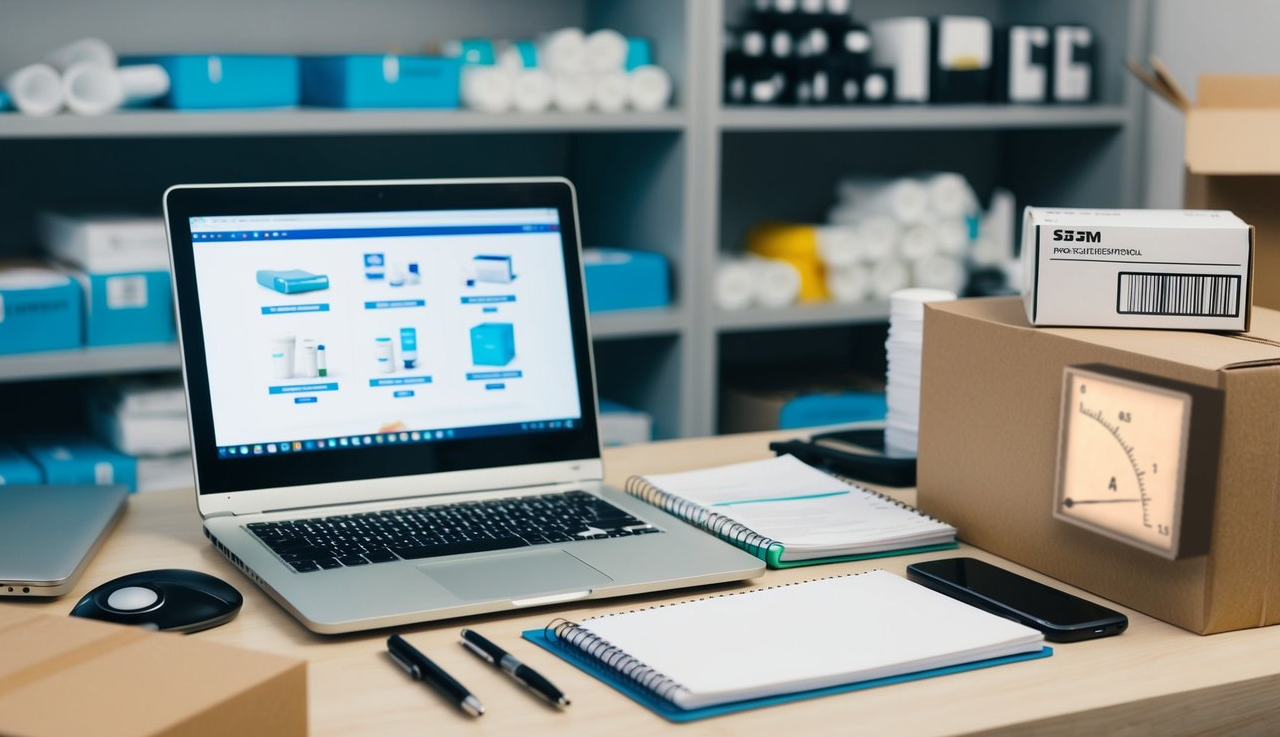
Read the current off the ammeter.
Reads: 1.25 A
